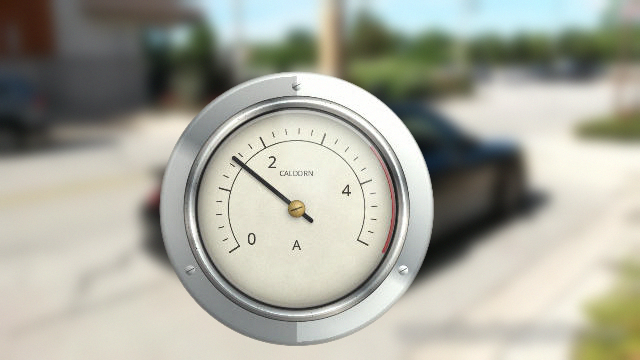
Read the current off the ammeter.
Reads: 1.5 A
